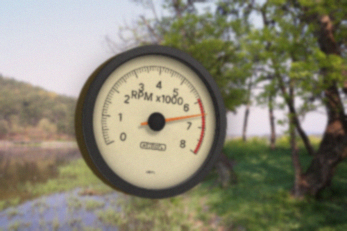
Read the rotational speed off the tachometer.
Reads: 6500 rpm
